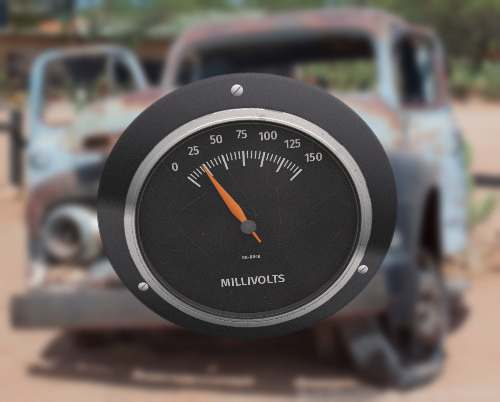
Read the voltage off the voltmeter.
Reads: 25 mV
